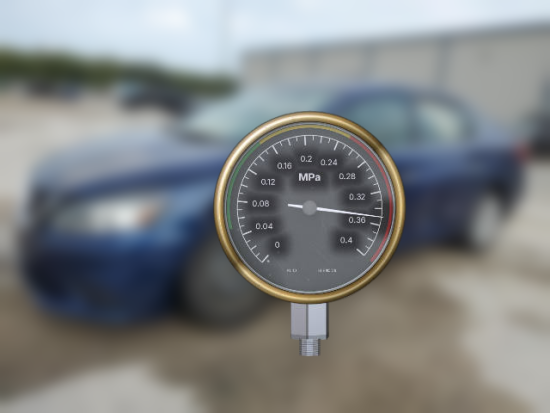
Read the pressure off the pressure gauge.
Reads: 0.35 MPa
